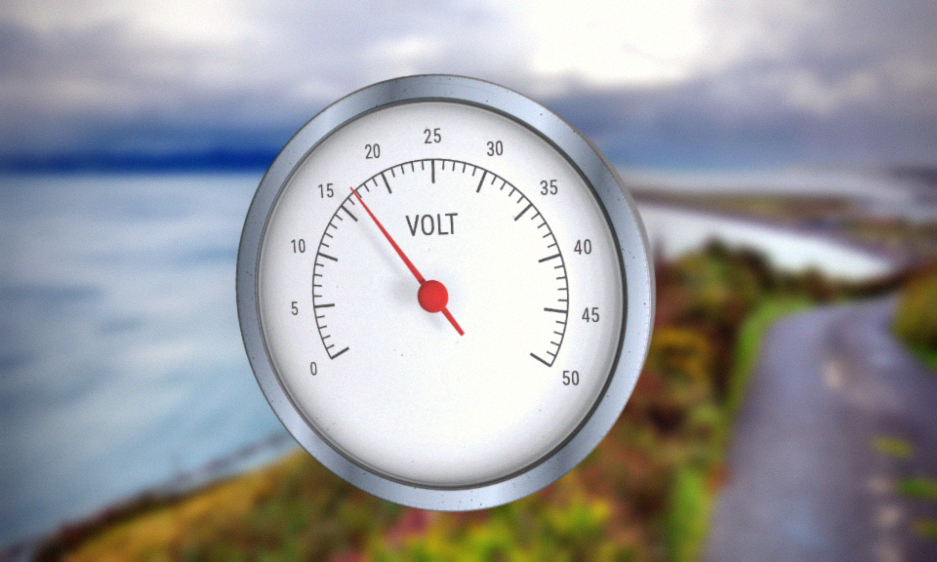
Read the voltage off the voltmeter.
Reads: 17 V
